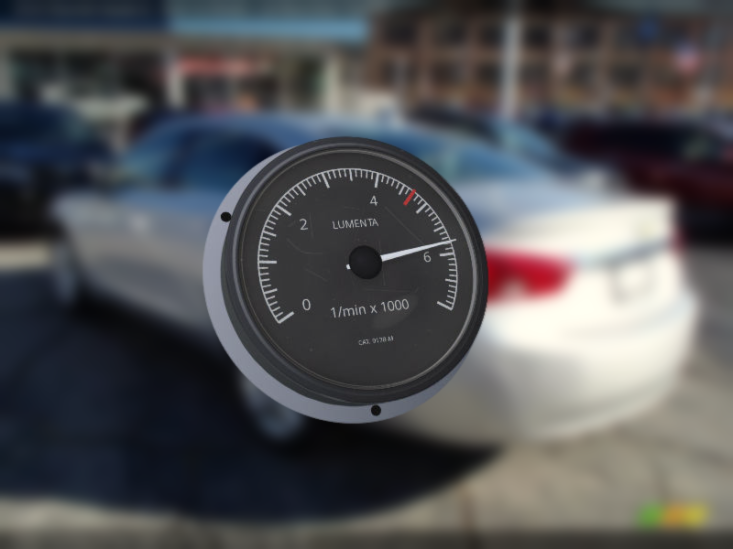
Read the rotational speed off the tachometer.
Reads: 5800 rpm
